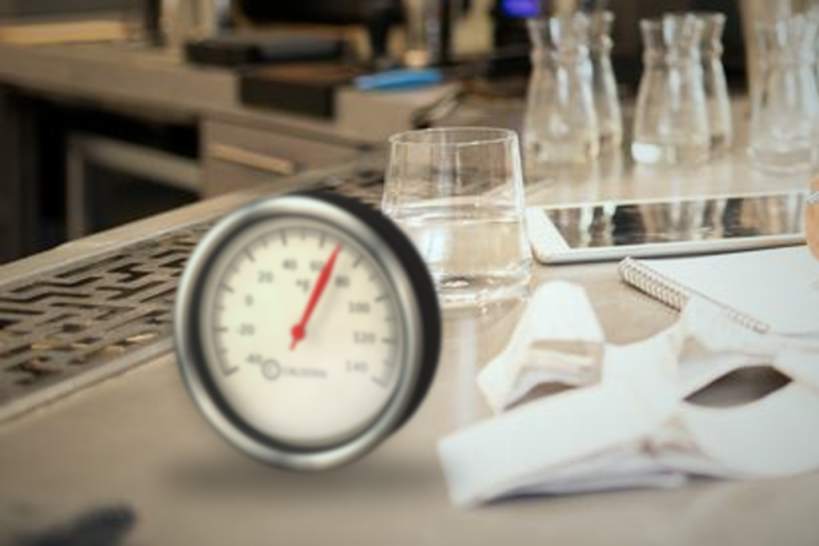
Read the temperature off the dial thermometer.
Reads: 70 °F
